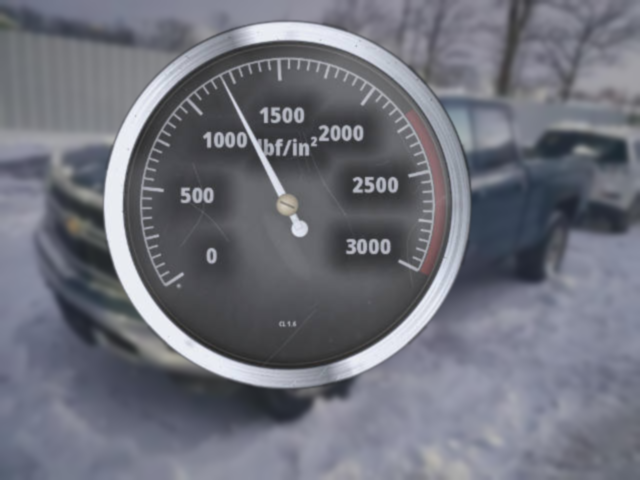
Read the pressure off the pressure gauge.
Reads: 1200 psi
